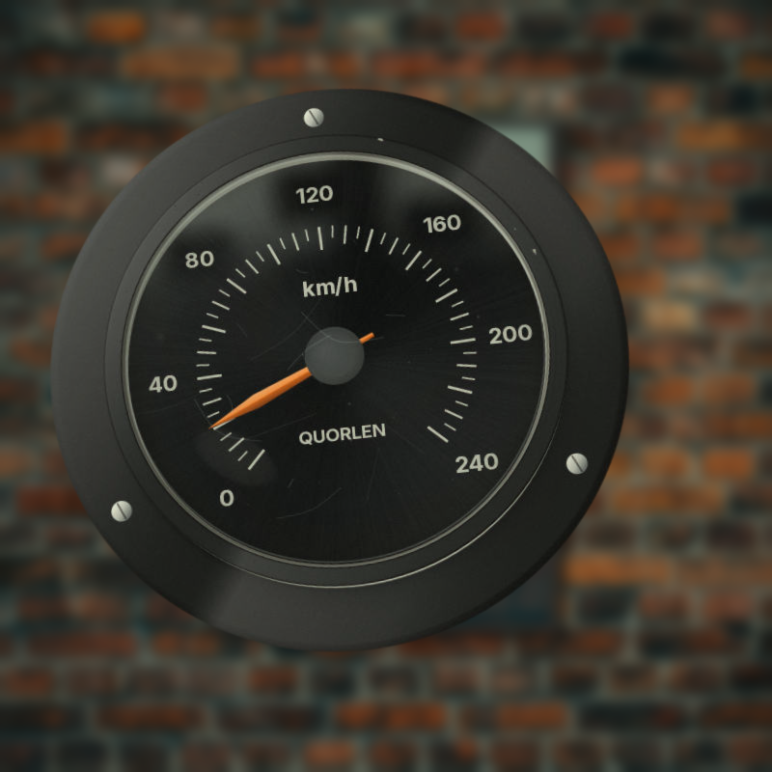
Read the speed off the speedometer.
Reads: 20 km/h
